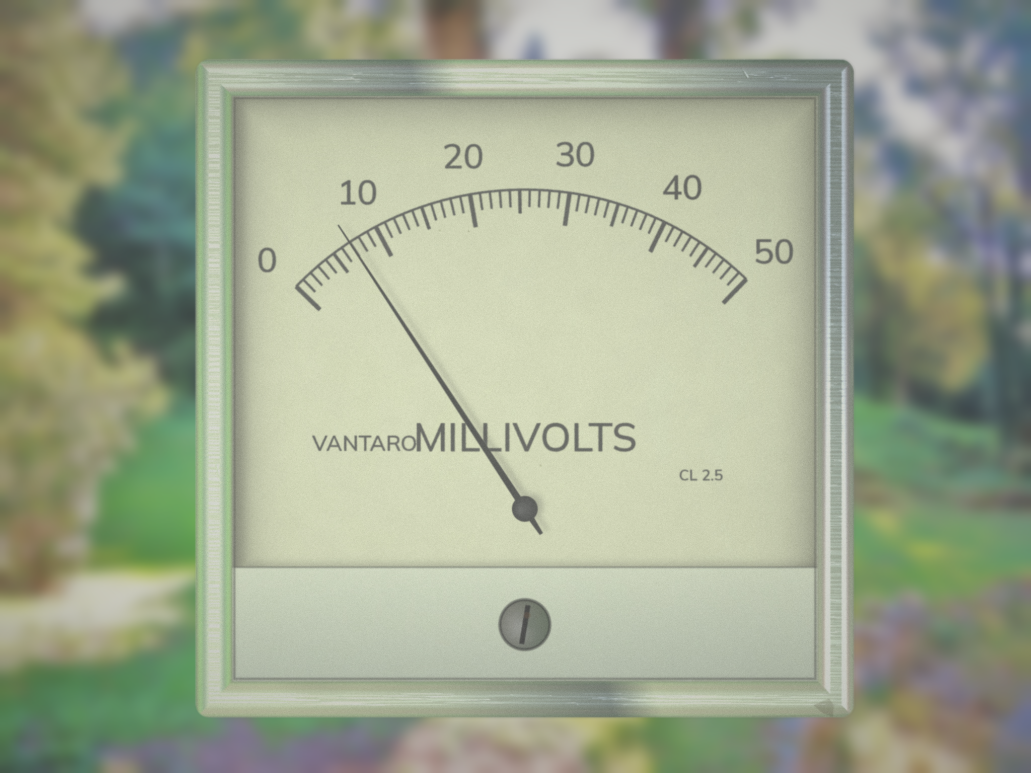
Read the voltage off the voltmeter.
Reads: 7 mV
